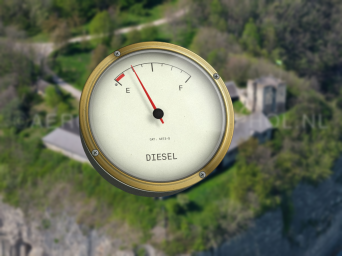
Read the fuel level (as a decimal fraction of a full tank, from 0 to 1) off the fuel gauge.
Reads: 0.25
